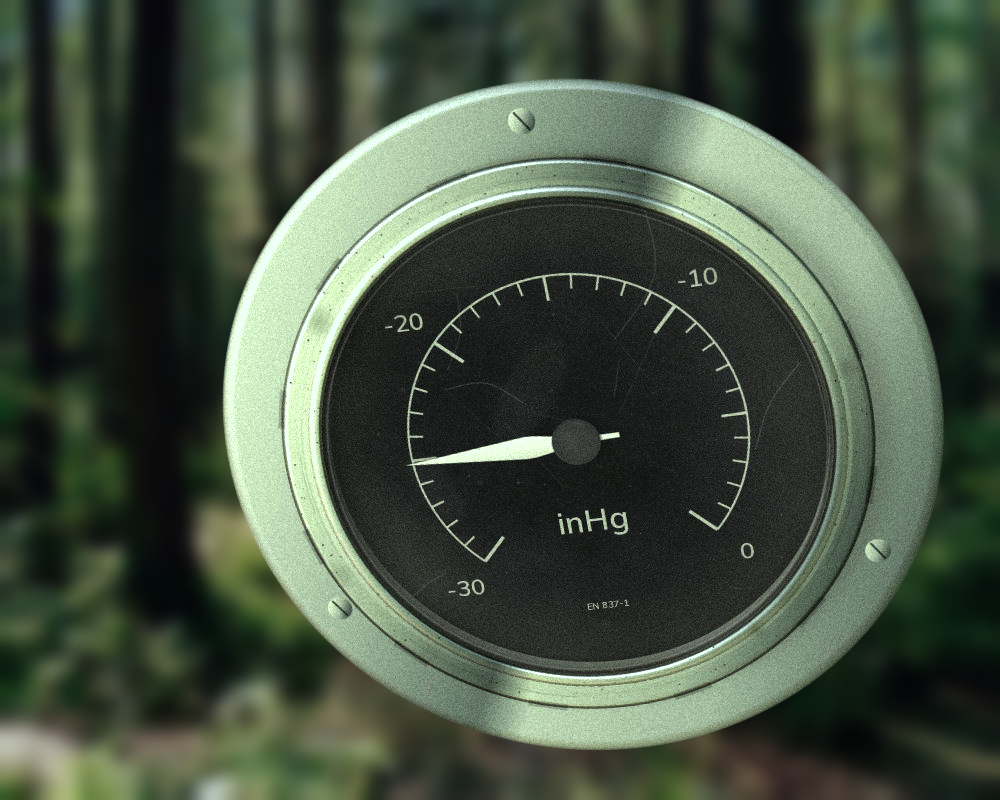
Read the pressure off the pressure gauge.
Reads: -25 inHg
